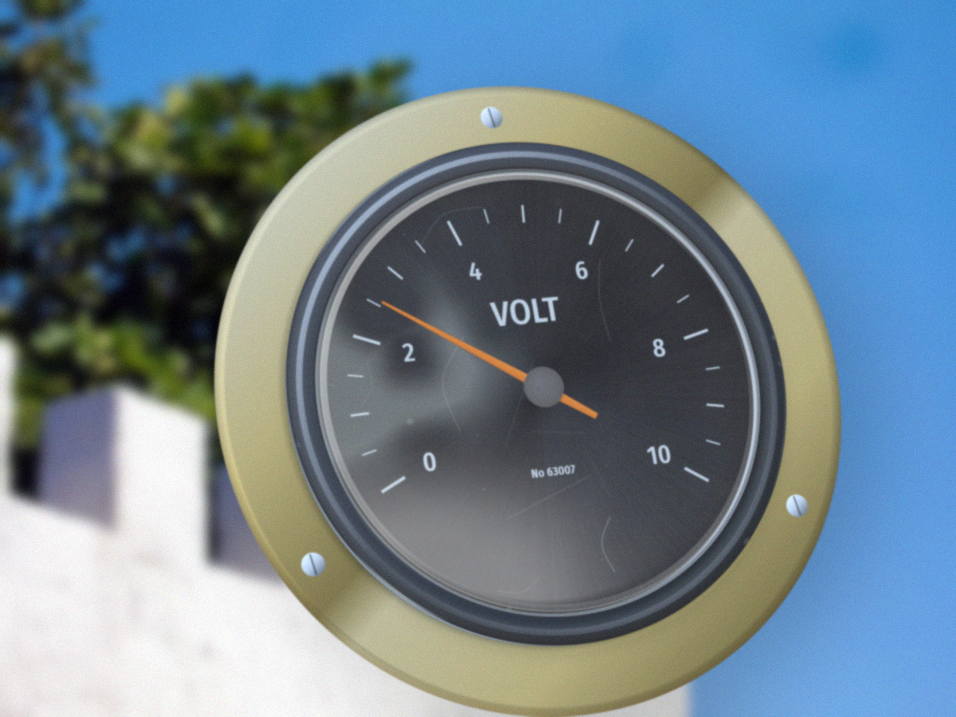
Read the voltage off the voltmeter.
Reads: 2.5 V
